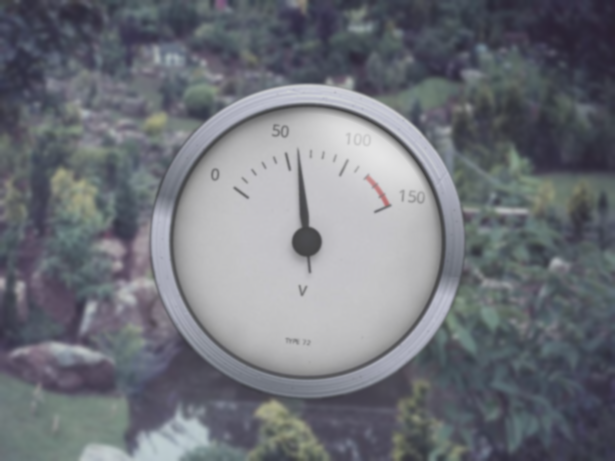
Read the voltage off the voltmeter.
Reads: 60 V
